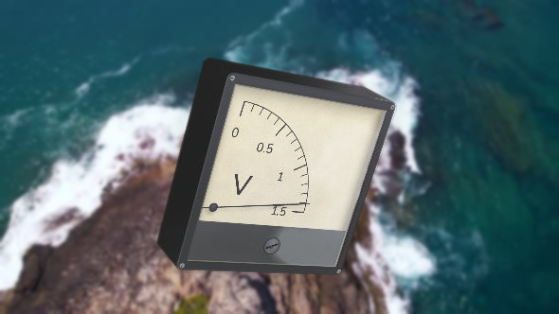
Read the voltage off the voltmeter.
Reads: 1.4 V
